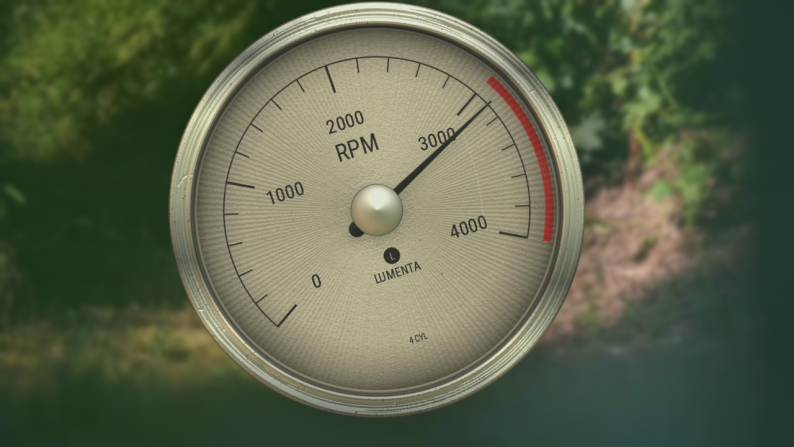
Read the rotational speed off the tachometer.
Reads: 3100 rpm
